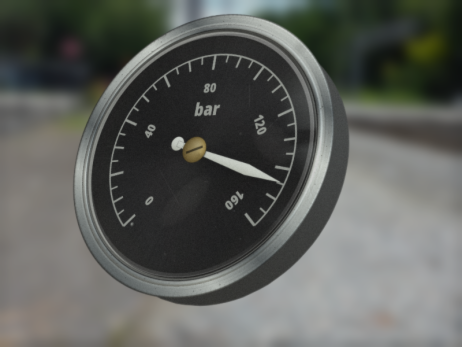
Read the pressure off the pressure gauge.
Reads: 145 bar
